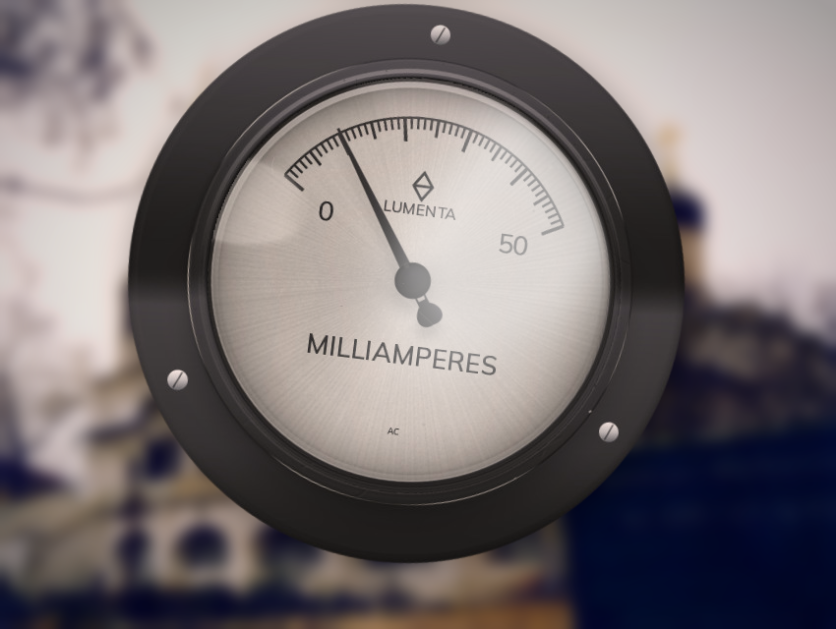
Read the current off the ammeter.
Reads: 10 mA
